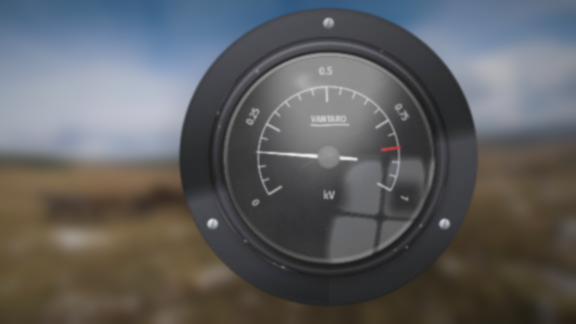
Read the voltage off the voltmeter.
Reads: 0.15 kV
